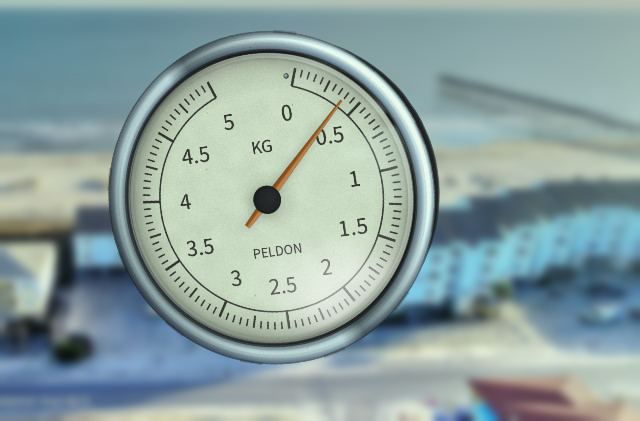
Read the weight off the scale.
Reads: 0.4 kg
